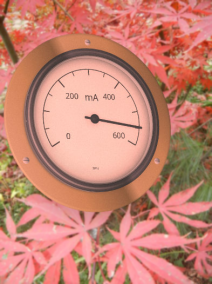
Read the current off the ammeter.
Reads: 550 mA
